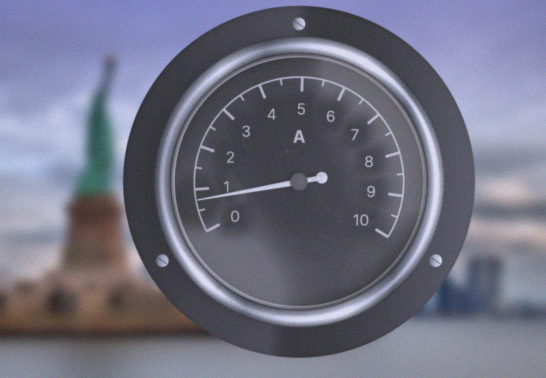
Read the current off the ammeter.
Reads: 0.75 A
